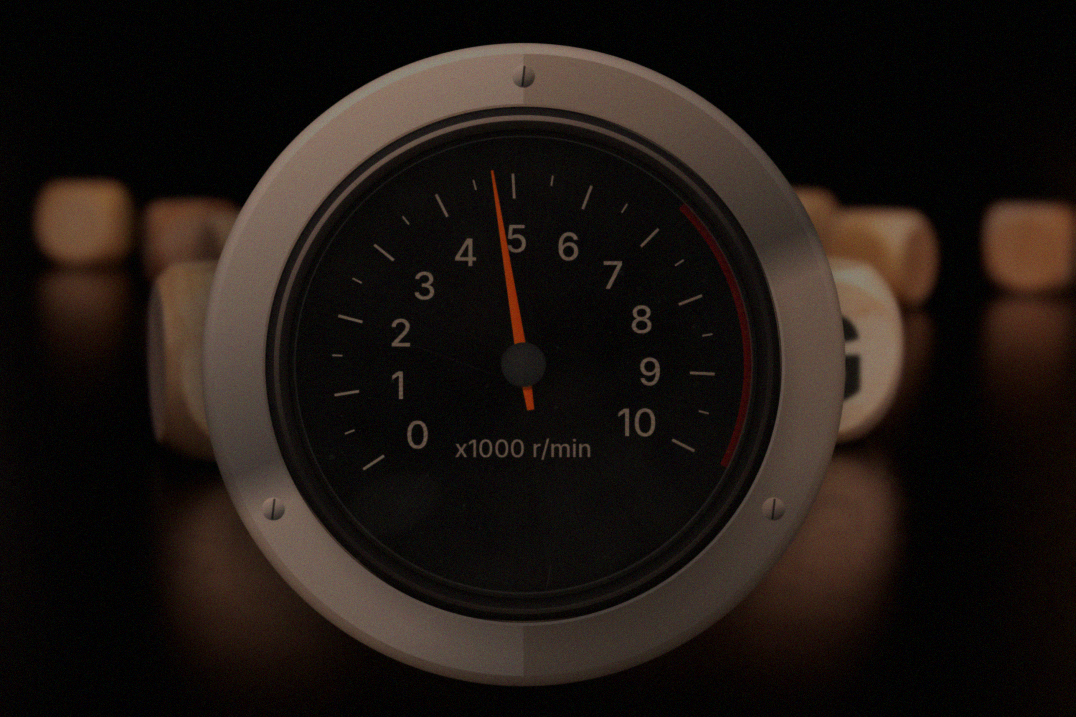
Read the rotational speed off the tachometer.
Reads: 4750 rpm
